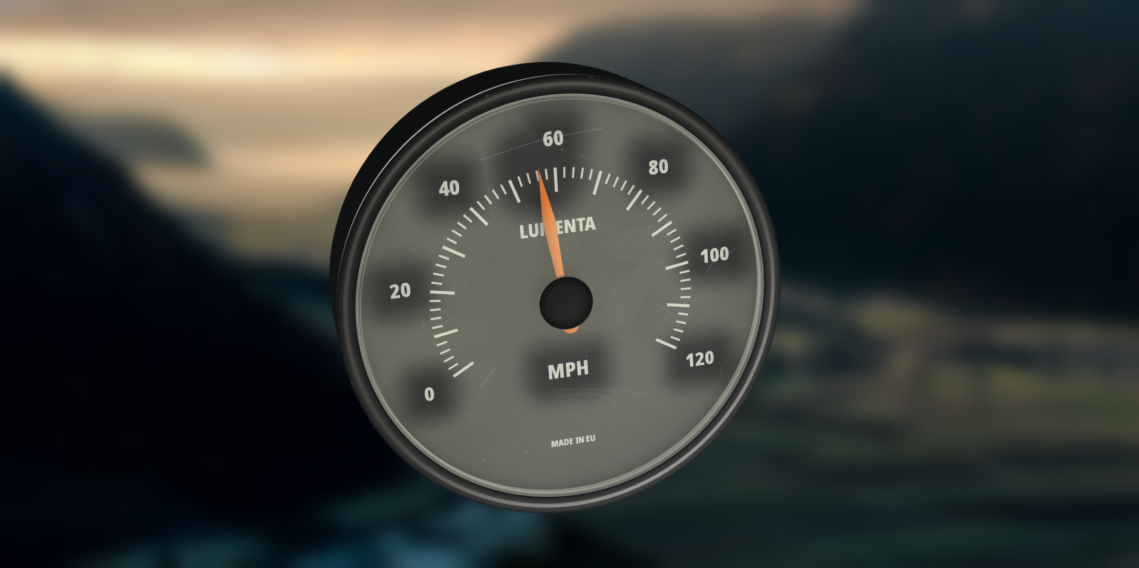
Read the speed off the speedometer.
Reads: 56 mph
